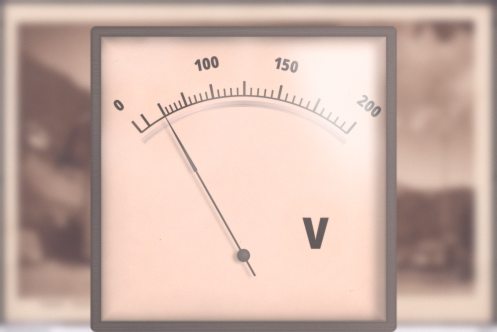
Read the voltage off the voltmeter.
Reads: 50 V
